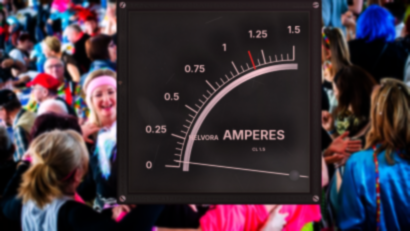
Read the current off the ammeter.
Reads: 0.05 A
